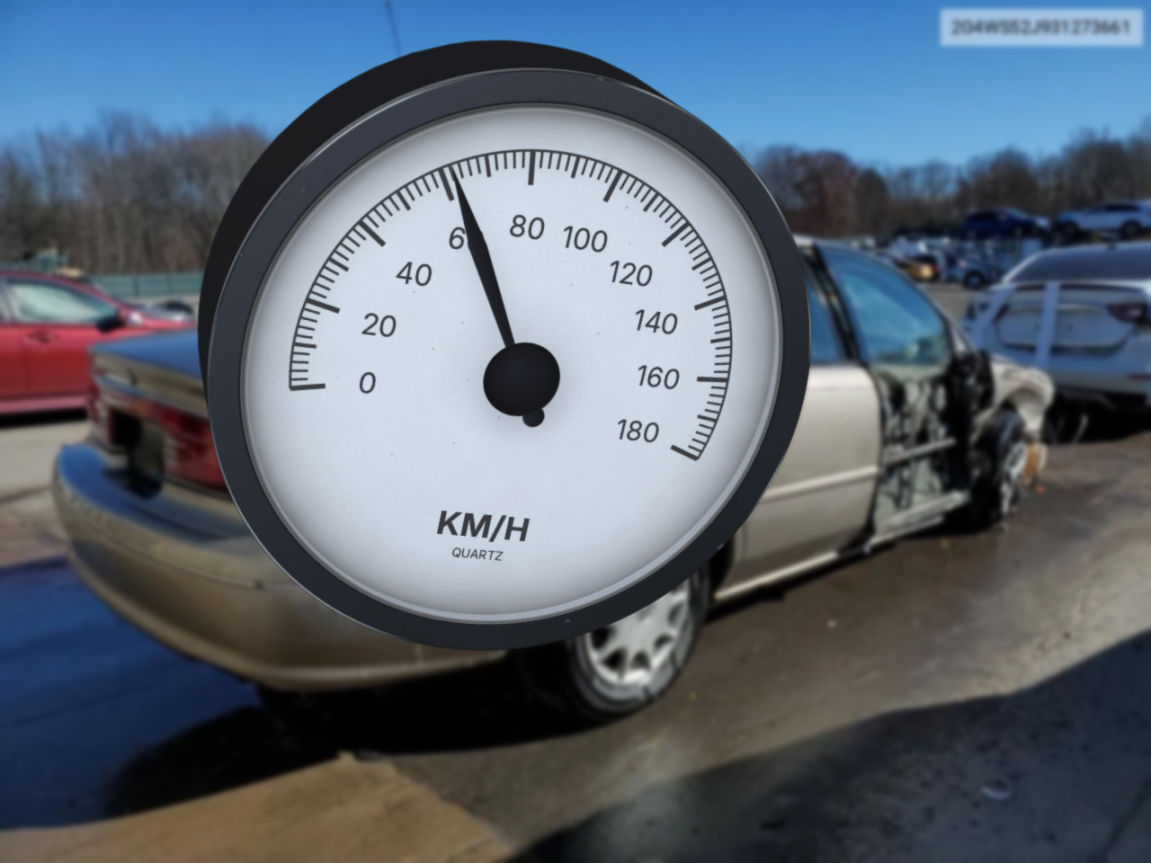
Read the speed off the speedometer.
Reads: 62 km/h
